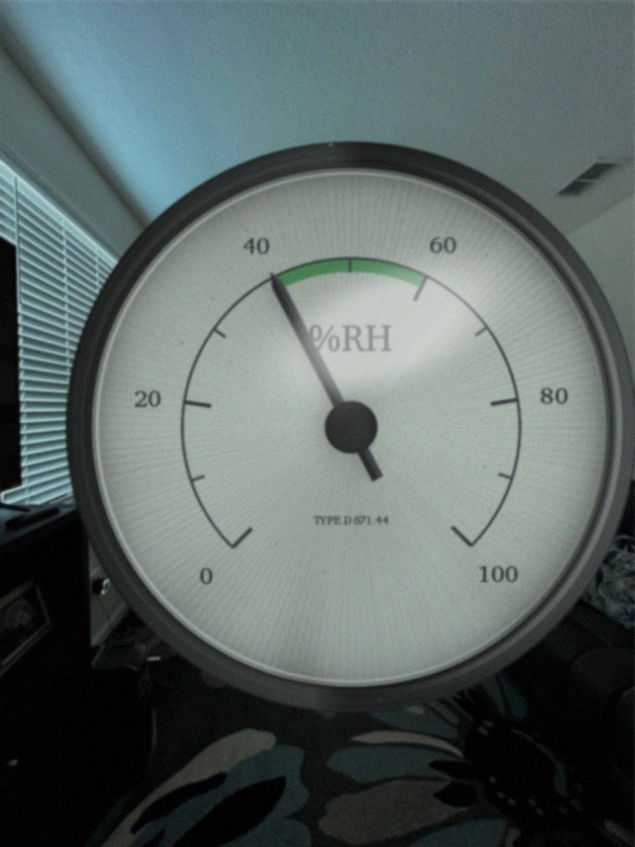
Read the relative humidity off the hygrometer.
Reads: 40 %
